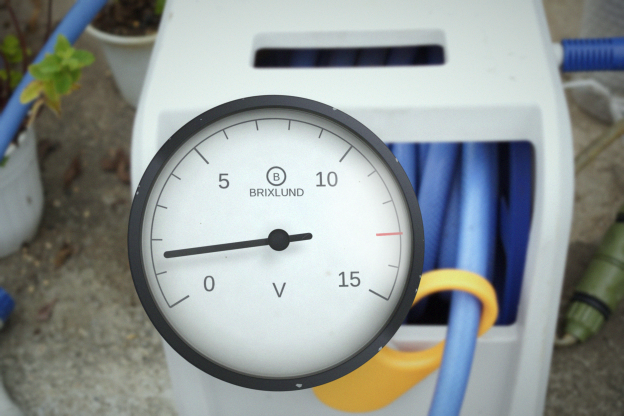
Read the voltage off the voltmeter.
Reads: 1.5 V
